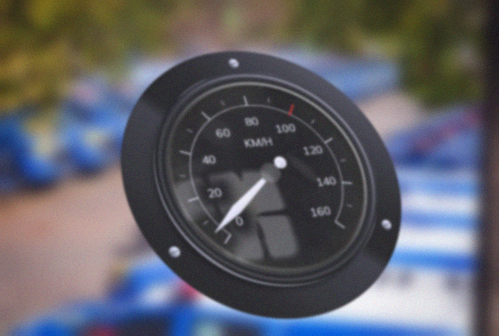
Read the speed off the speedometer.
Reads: 5 km/h
